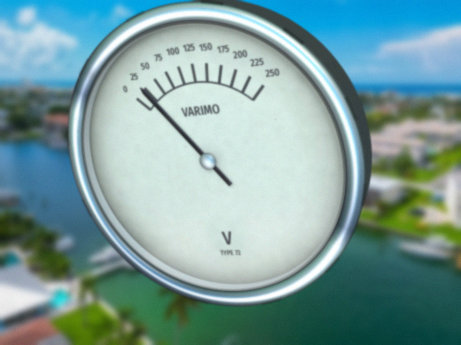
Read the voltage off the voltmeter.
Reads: 25 V
